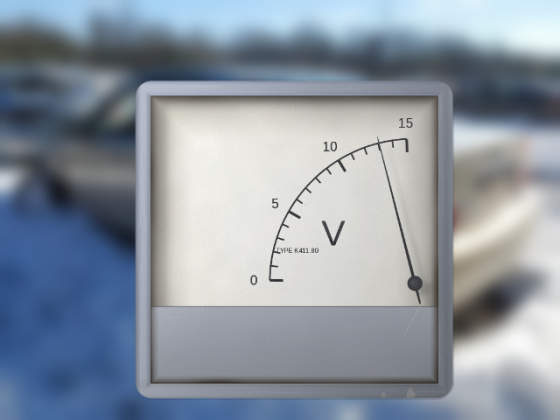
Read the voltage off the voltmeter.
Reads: 13 V
